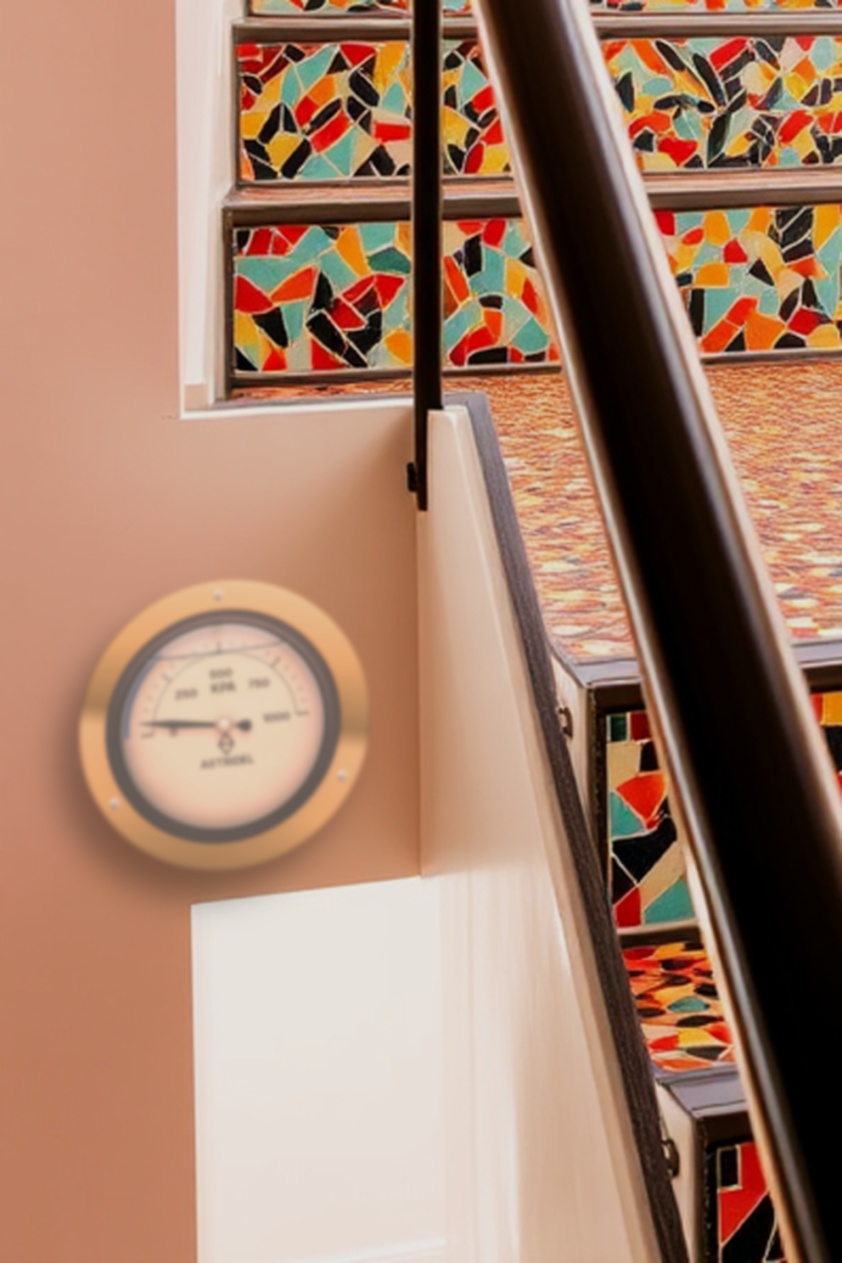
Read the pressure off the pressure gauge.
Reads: 50 kPa
